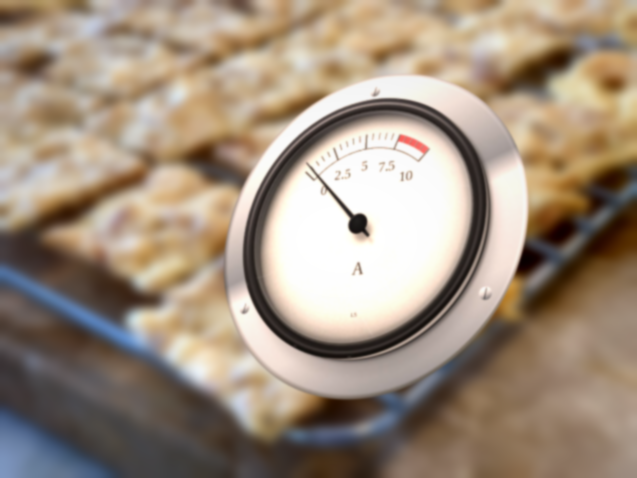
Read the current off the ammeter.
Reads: 0.5 A
